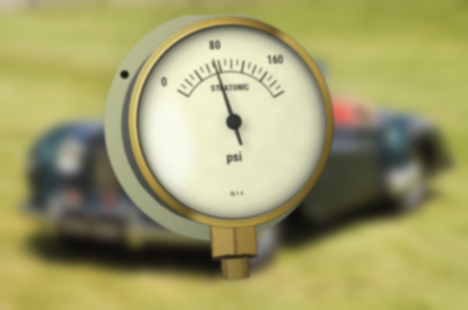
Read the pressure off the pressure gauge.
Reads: 70 psi
